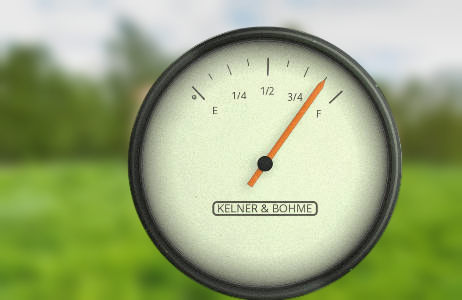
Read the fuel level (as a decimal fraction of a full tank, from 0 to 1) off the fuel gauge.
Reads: 0.875
